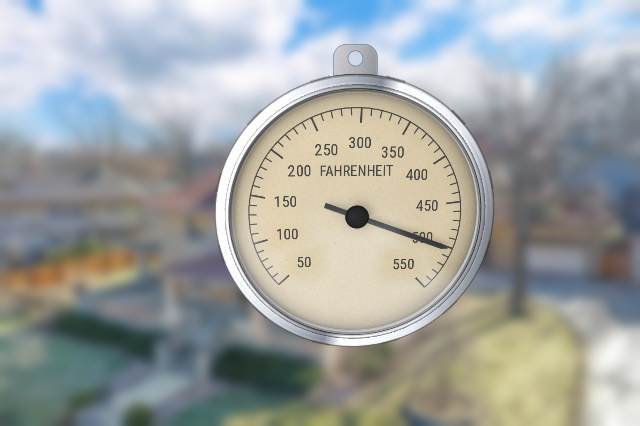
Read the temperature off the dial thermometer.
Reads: 500 °F
